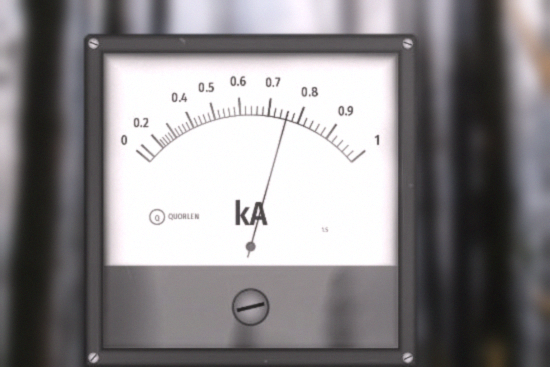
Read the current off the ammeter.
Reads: 0.76 kA
